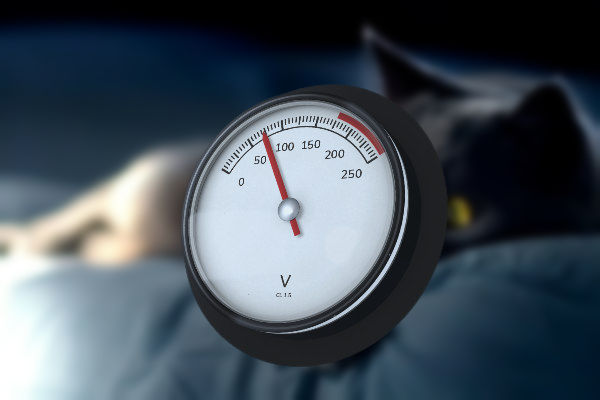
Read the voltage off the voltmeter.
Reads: 75 V
